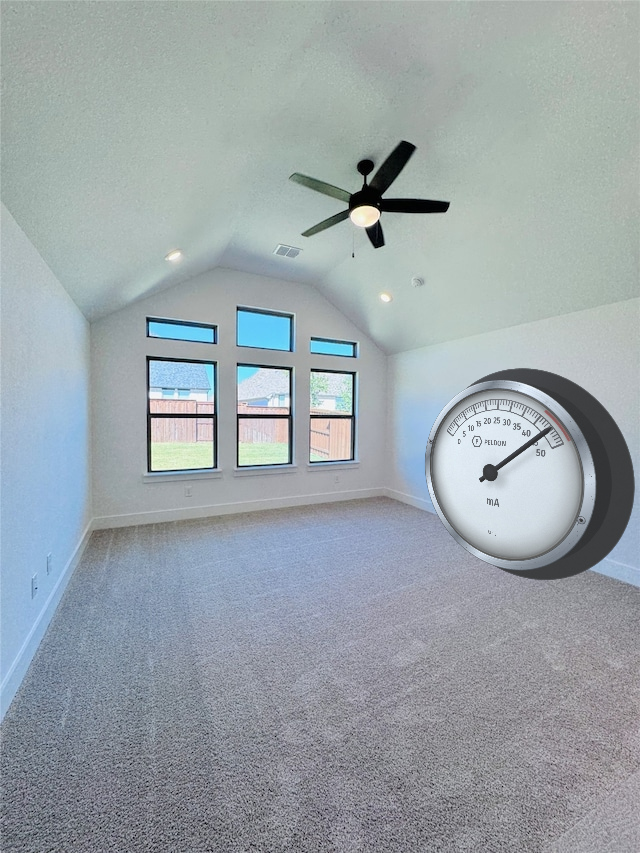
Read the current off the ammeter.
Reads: 45 mA
